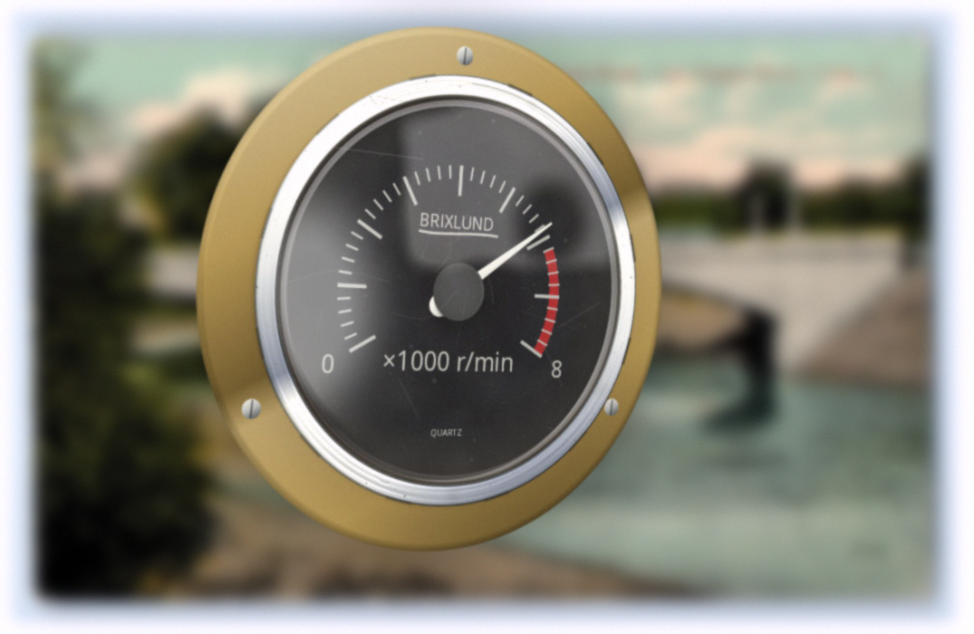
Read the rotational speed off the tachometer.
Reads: 5800 rpm
